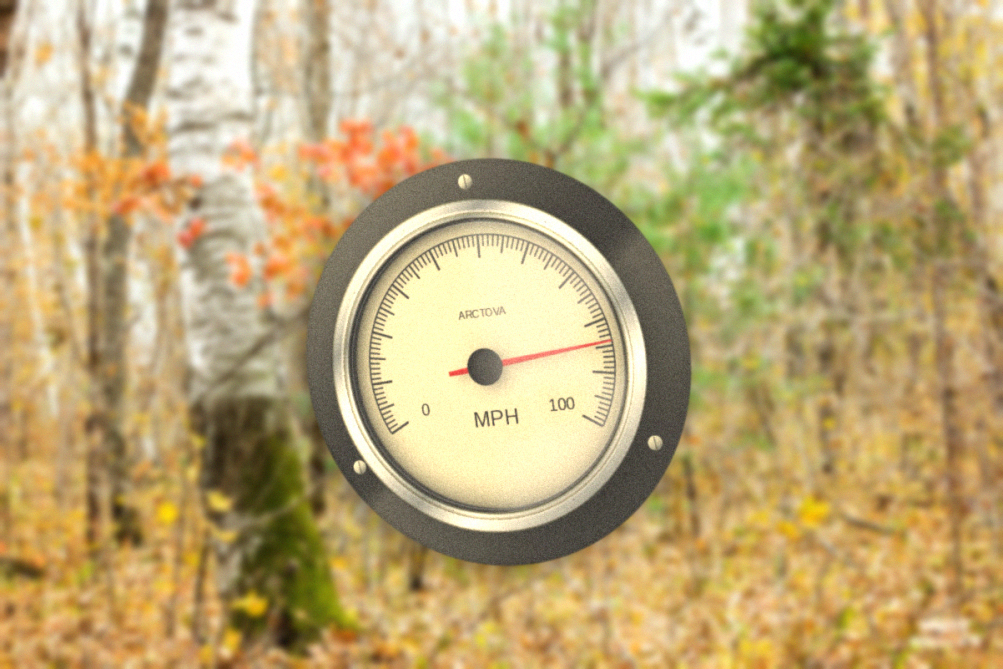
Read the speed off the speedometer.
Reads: 84 mph
